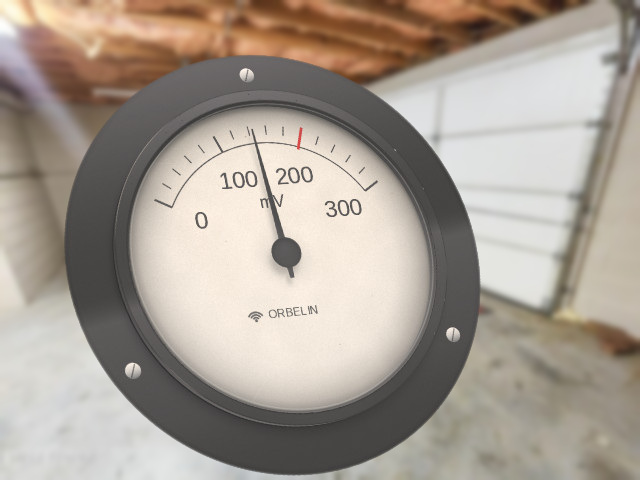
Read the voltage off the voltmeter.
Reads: 140 mV
